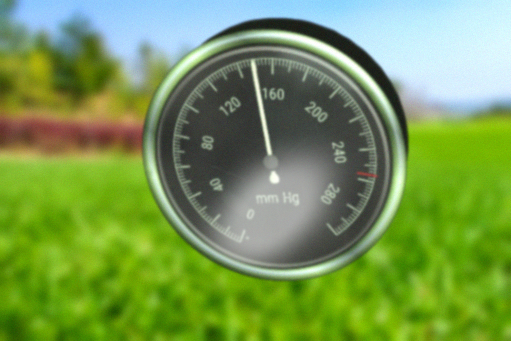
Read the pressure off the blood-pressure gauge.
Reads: 150 mmHg
